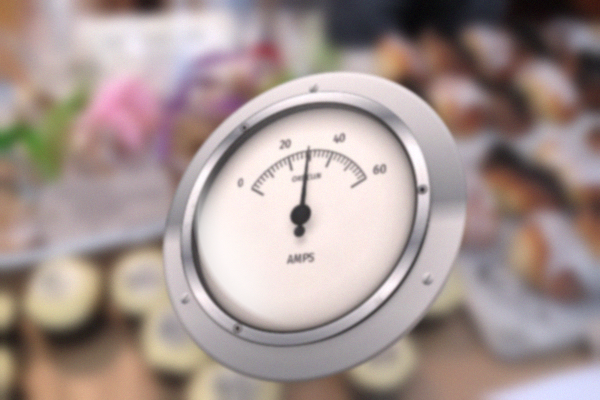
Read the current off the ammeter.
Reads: 30 A
